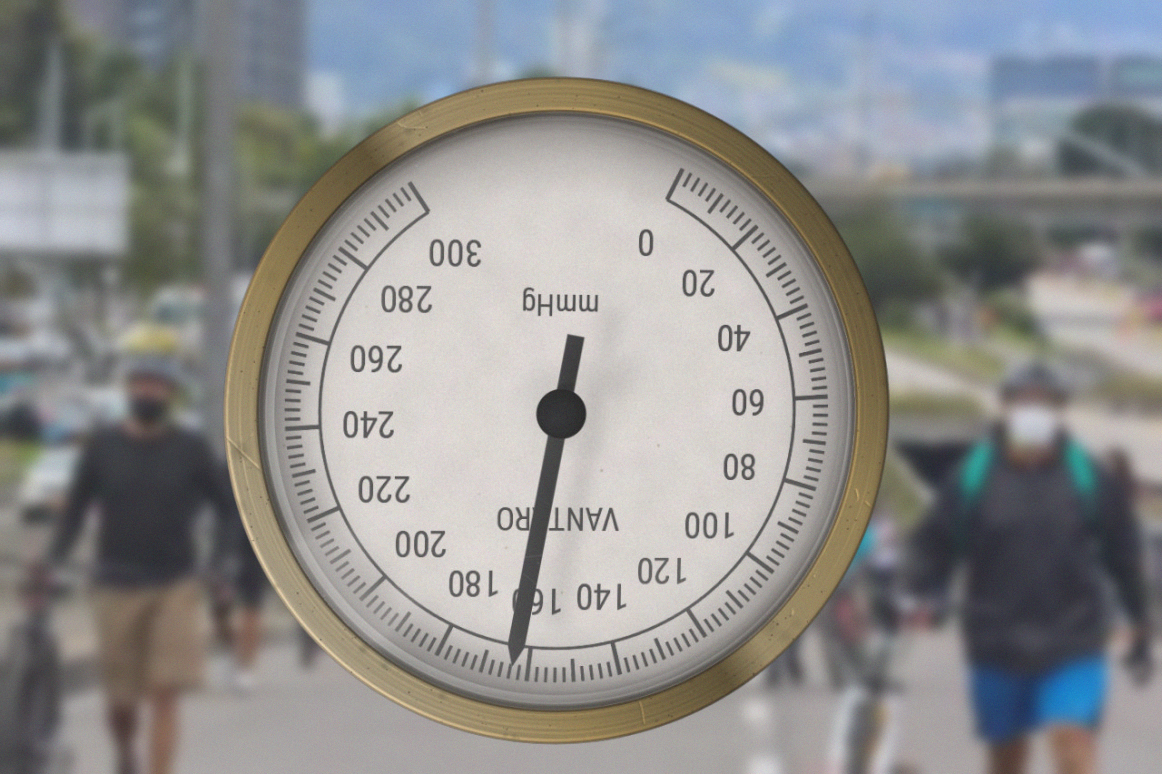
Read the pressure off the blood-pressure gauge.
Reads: 164 mmHg
